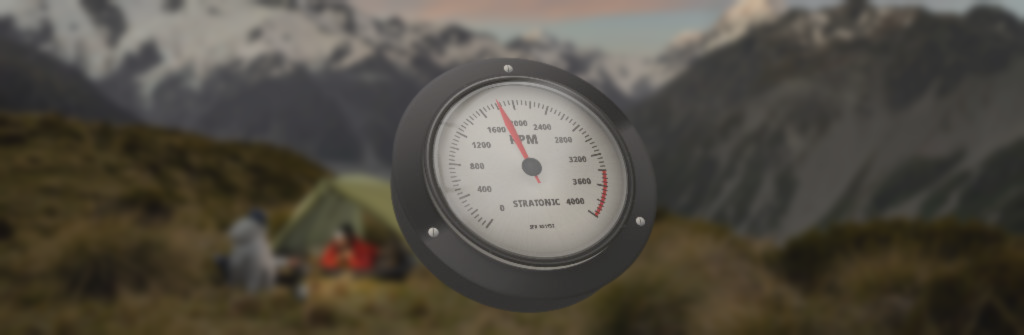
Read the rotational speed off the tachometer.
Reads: 1800 rpm
